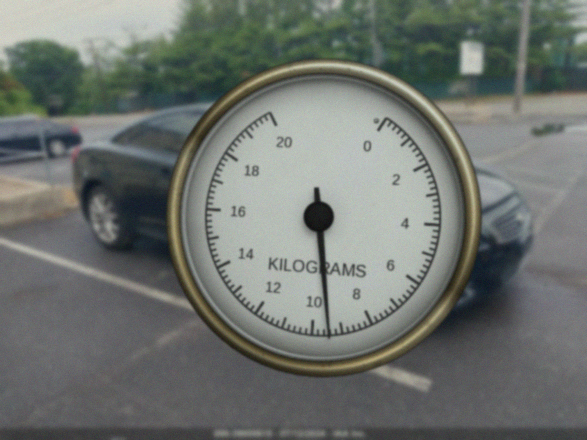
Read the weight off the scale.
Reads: 9.4 kg
